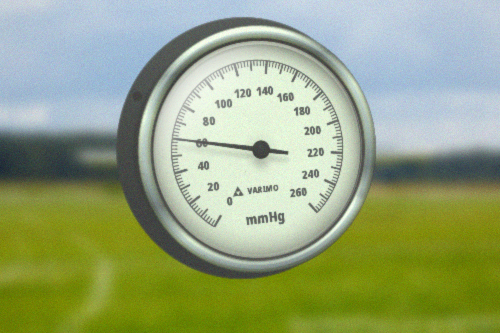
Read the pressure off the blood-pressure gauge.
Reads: 60 mmHg
